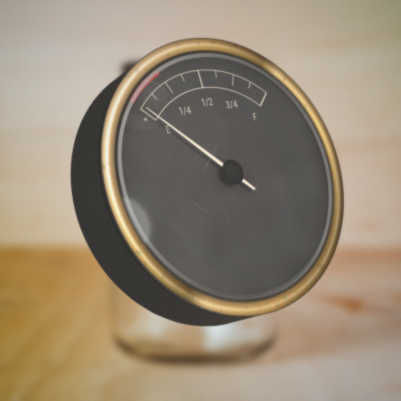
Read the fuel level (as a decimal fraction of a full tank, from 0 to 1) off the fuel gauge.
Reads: 0
